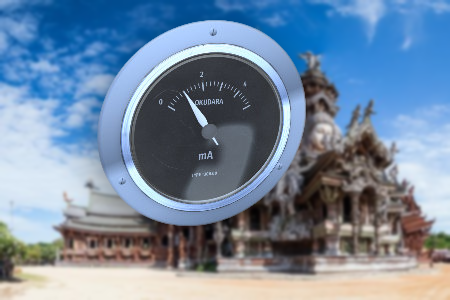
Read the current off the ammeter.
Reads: 1 mA
